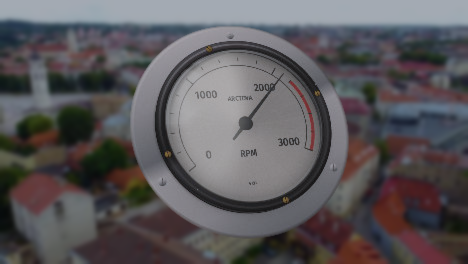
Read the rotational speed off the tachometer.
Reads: 2100 rpm
